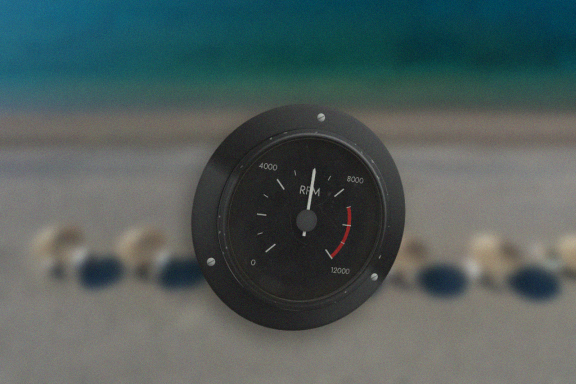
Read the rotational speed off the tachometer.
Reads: 6000 rpm
